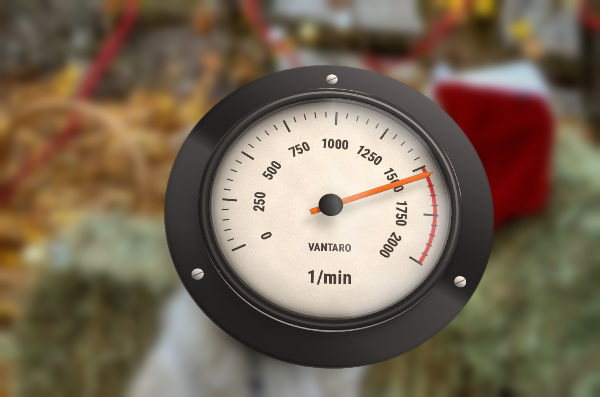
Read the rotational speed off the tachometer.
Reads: 1550 rpm
